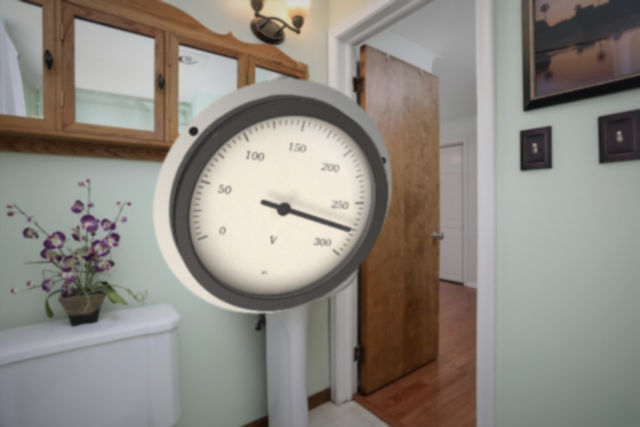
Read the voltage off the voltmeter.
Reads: 275 V
